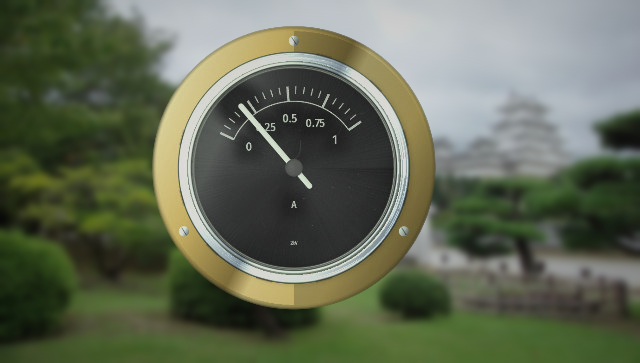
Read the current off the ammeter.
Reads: 0.2 A
